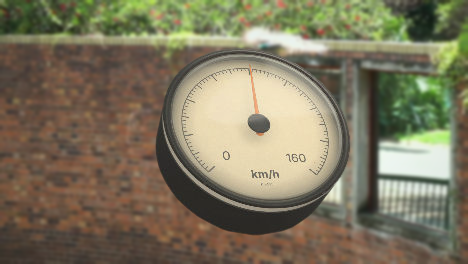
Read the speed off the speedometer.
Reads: 80 km/h
